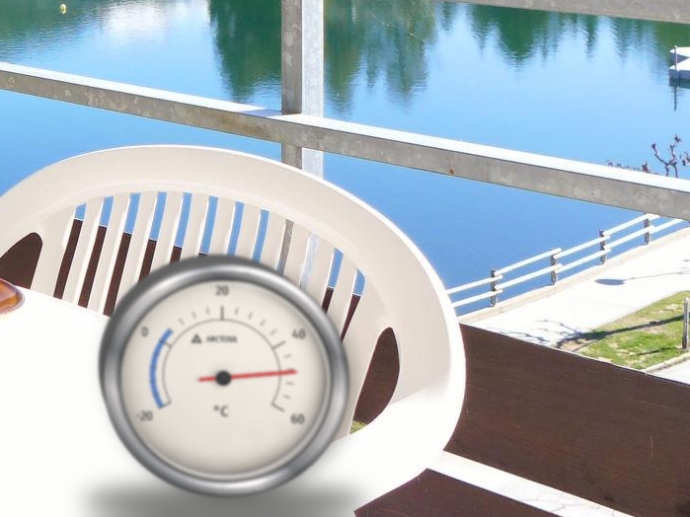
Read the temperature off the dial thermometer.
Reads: 48 °C
